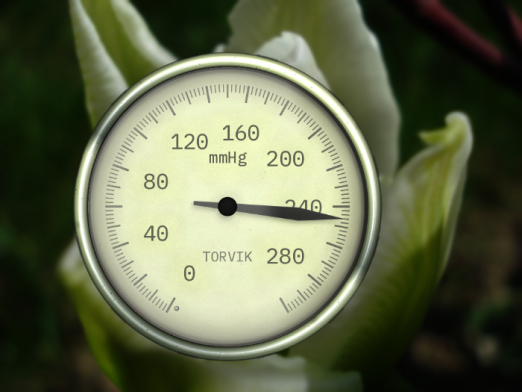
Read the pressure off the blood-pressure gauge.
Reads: 246 mmHg
